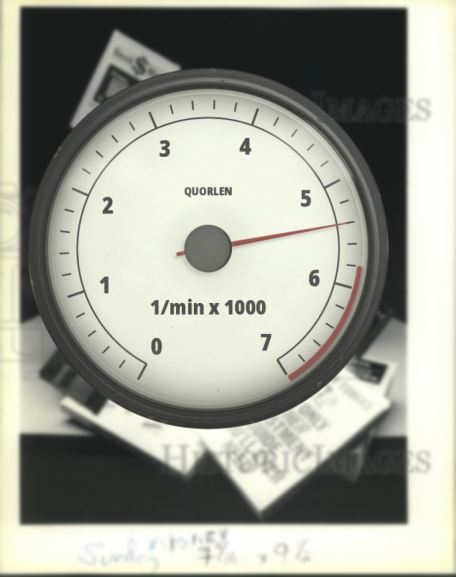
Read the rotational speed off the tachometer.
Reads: 5400 rpm
